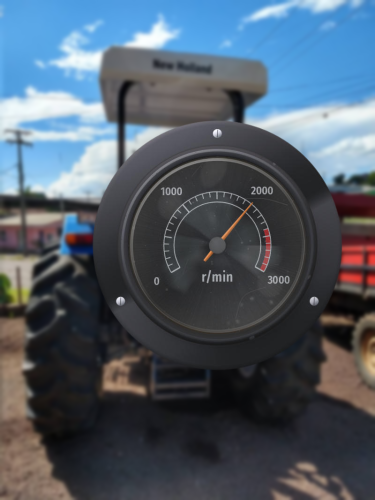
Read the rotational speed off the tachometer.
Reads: 2000 rpm
